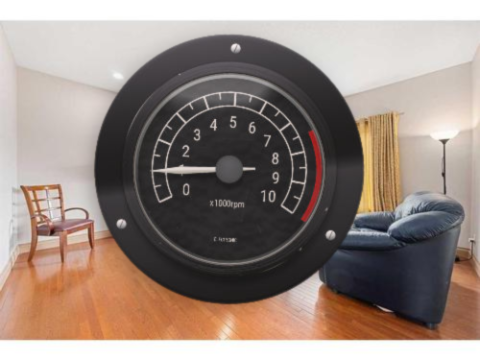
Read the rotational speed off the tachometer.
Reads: 1000 rpm
